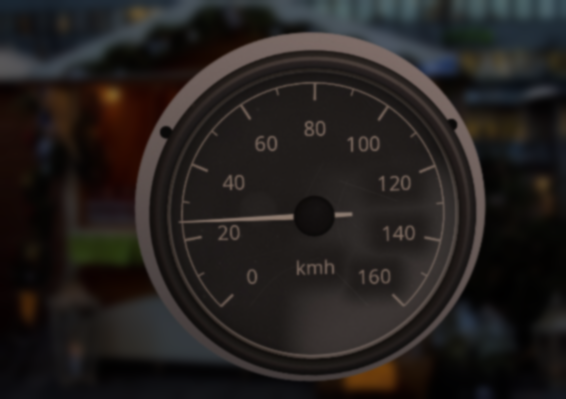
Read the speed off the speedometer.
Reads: 25 km/h
